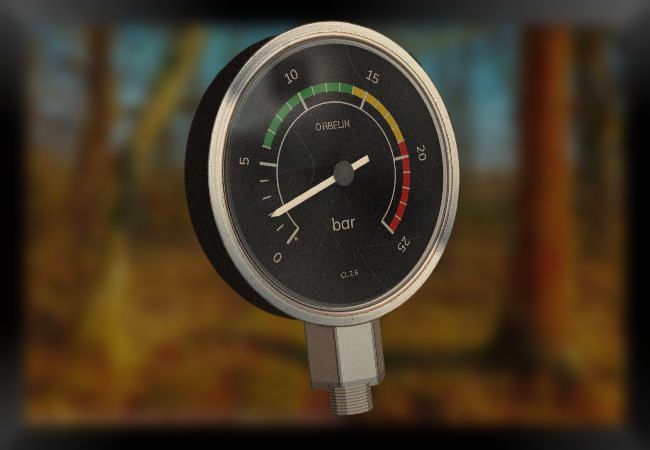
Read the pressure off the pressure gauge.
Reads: 2 bar
